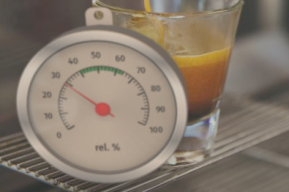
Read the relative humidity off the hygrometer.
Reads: 30 %
